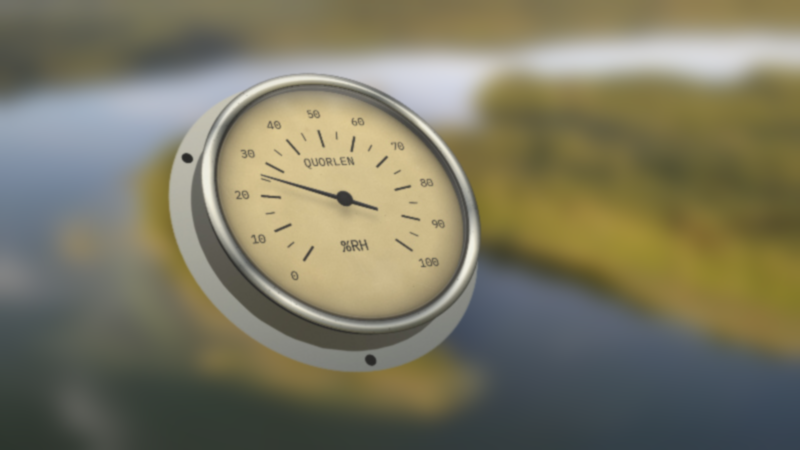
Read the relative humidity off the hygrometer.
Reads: 25 %
